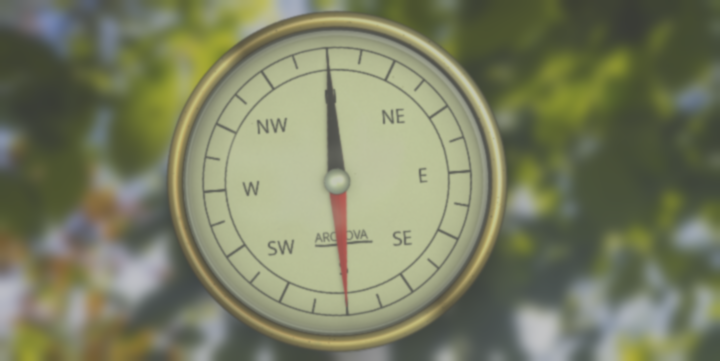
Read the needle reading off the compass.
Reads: 180 °
